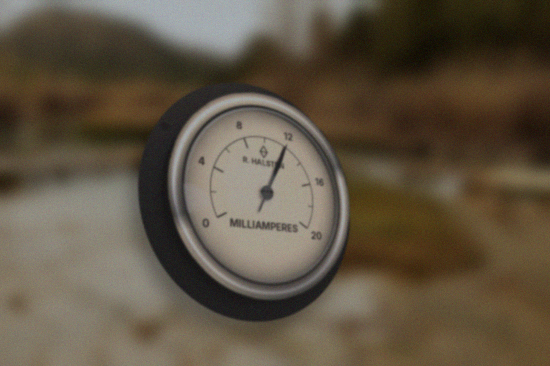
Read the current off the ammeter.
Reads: 12 mA
